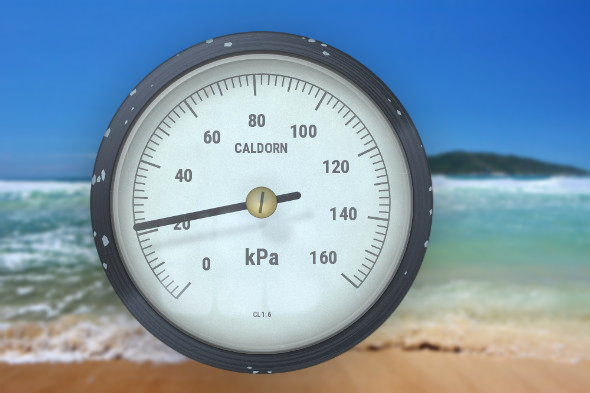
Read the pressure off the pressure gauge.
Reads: 22 kPa
